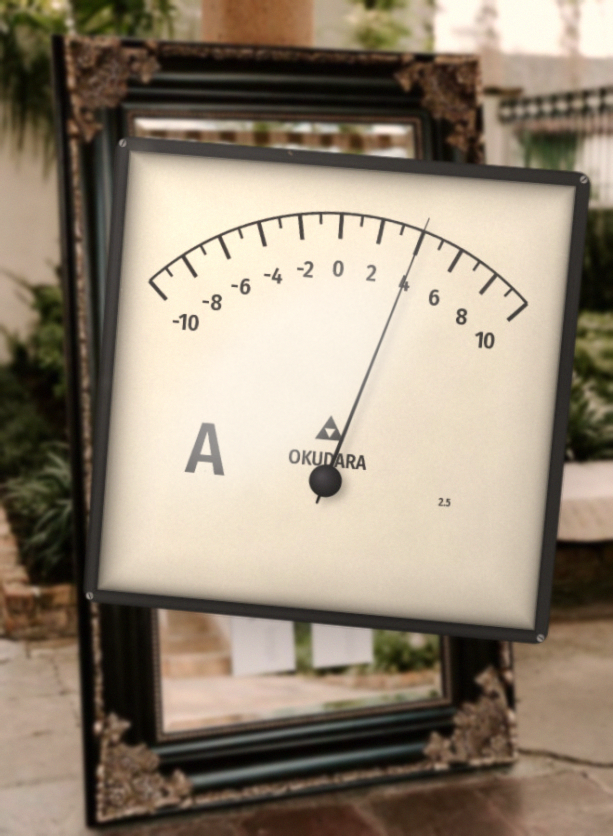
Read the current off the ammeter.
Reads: 4 A
